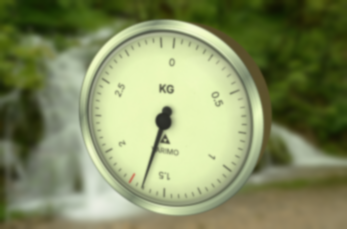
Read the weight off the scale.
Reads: 1.65 kg
